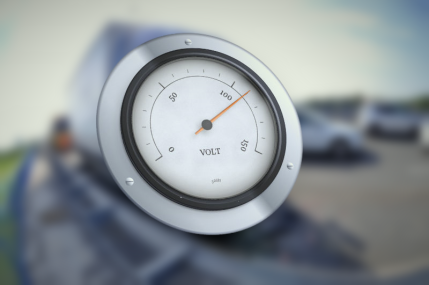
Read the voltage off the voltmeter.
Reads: 110 V
